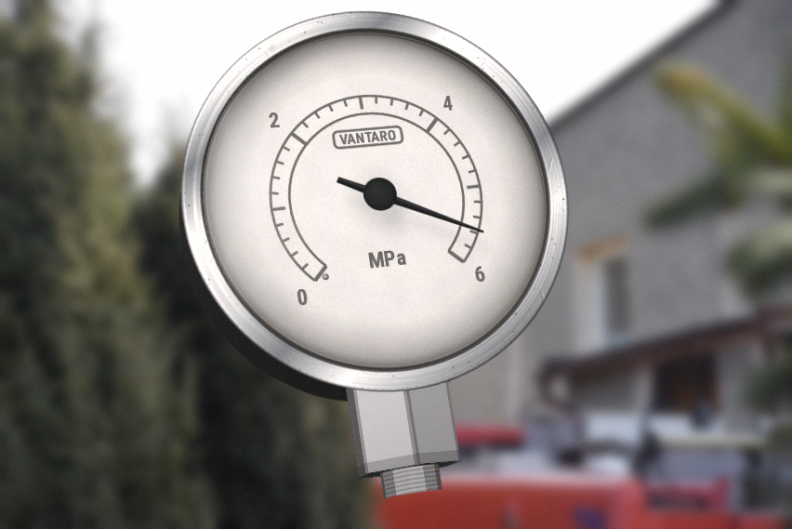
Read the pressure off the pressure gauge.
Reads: 5.6 MPa
